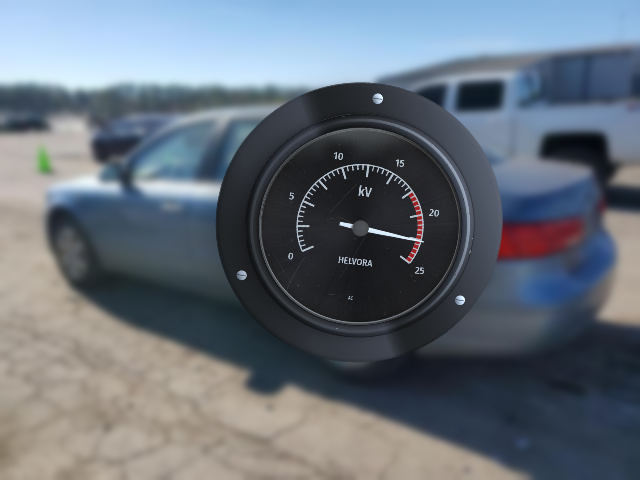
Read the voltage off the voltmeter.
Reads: 22.5 kV
